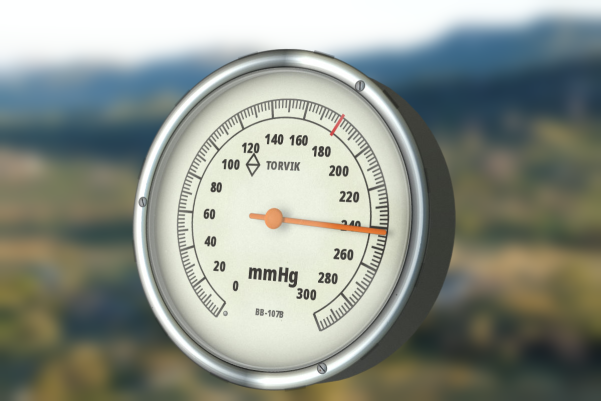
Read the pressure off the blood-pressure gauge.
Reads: 242 mmHg
